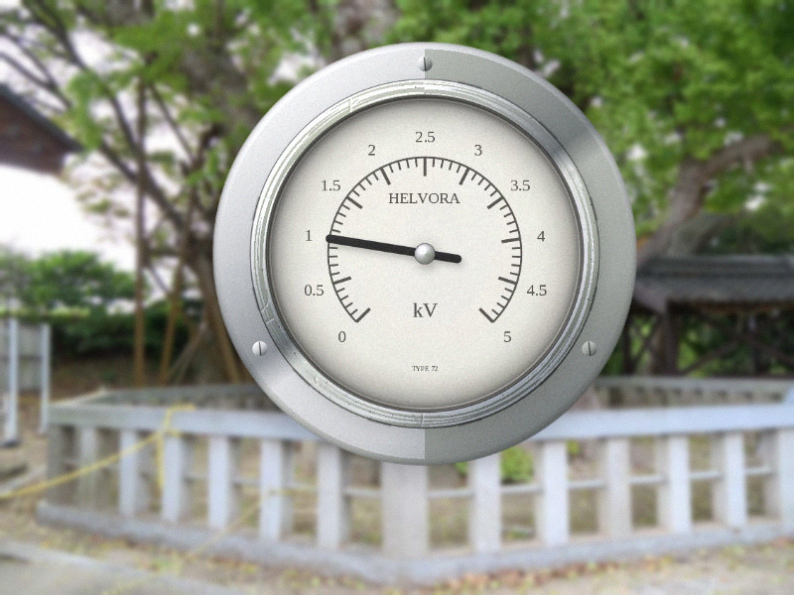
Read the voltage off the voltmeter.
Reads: 1 kV
